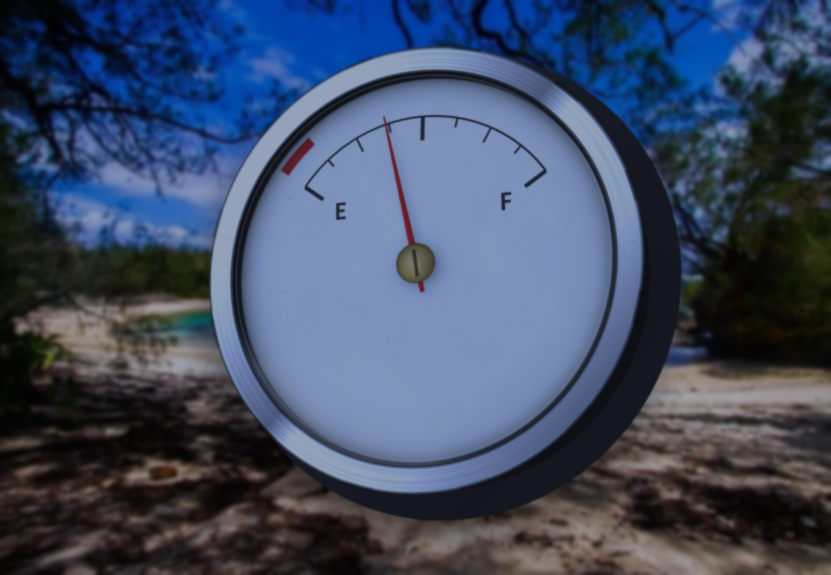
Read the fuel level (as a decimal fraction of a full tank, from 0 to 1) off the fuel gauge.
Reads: 0.375
